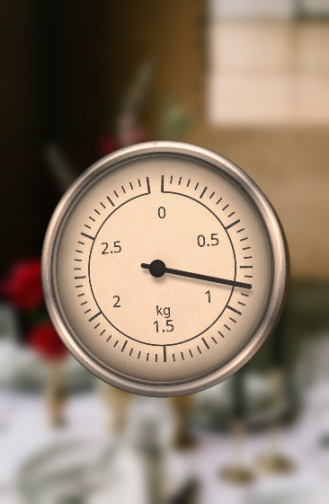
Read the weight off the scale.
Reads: 0.85 kg
